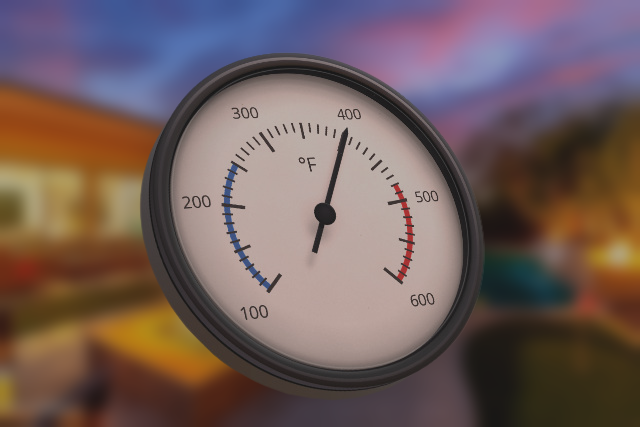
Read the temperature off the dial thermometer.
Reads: 400 °F
